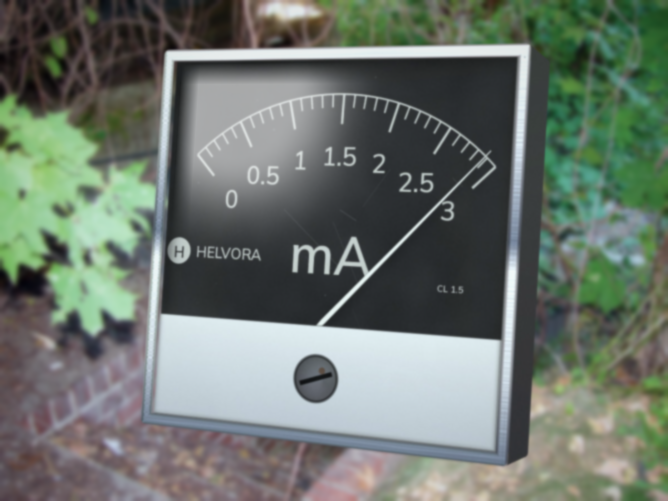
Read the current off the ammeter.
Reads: 2.9 mA
